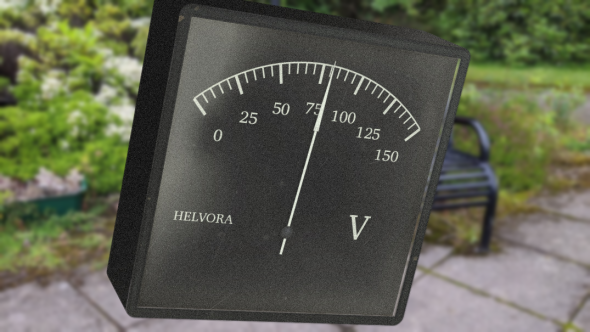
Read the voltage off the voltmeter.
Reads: 80 V
